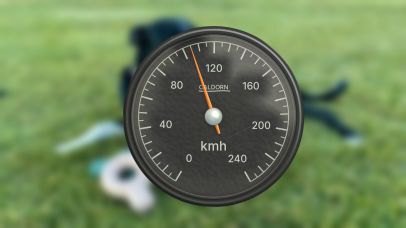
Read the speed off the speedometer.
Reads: 105 km/h
